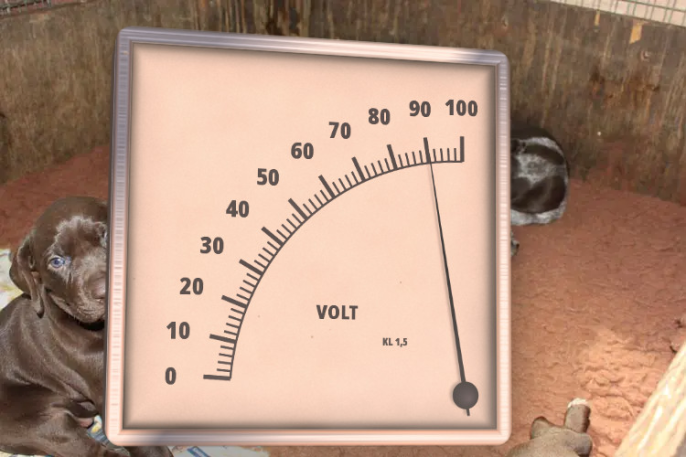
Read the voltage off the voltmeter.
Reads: 90 V
